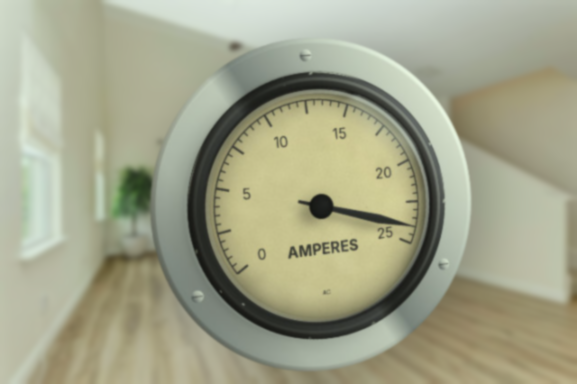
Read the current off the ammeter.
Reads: 24 A
